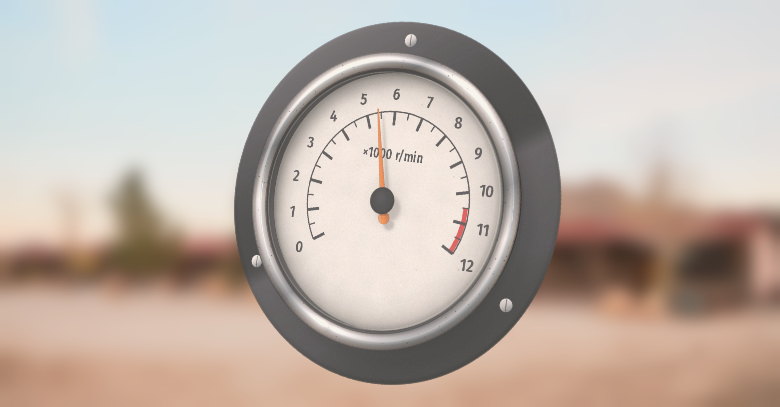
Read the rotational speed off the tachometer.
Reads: 5500 rpm
